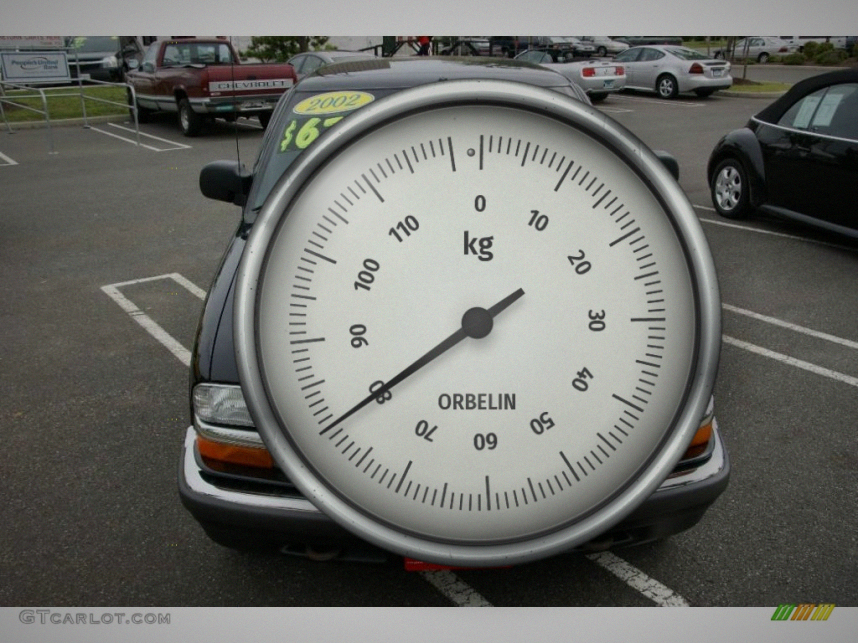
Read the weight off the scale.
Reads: 80 kg
